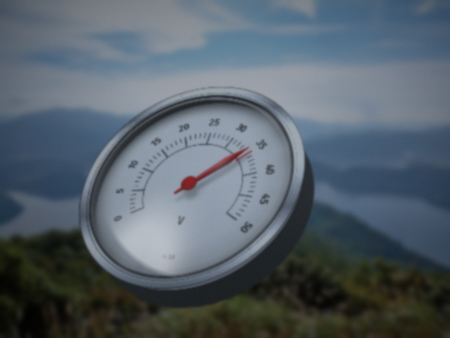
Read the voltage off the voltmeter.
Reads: 35 V
